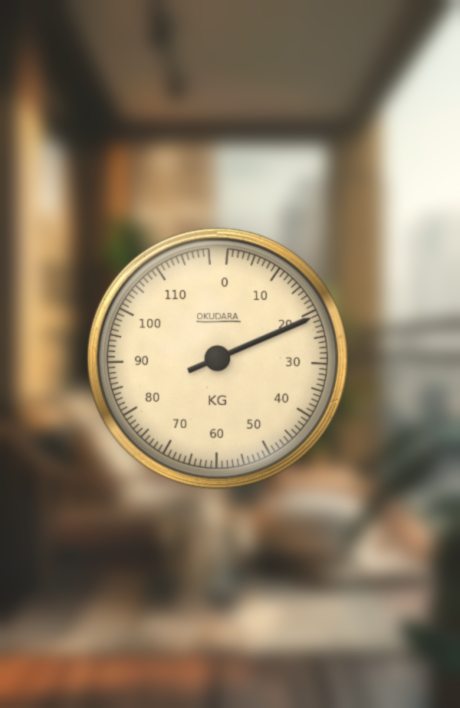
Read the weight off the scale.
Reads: 21 kg
